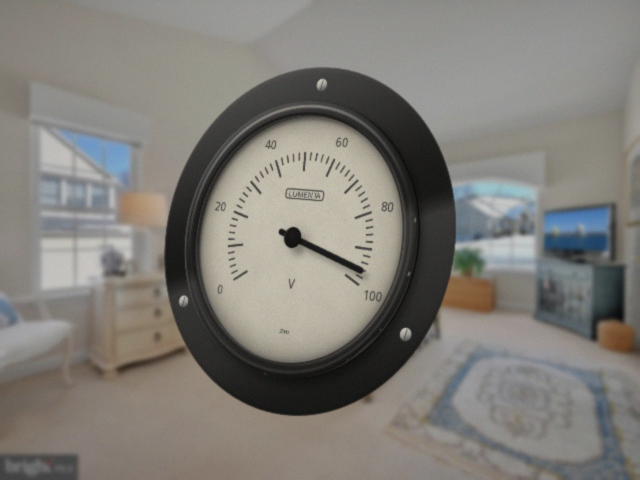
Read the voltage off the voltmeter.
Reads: 96 V
